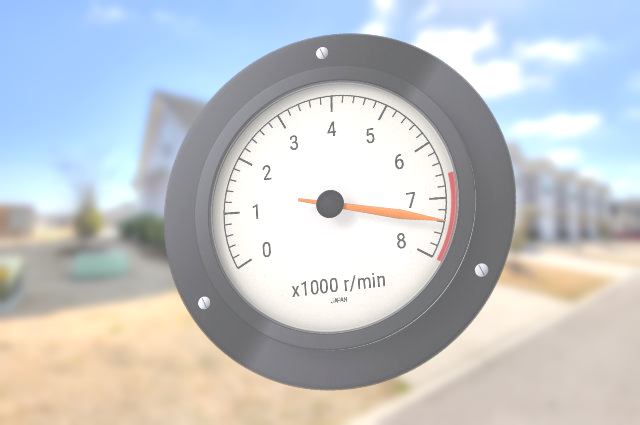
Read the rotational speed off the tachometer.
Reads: 7400 rpm
